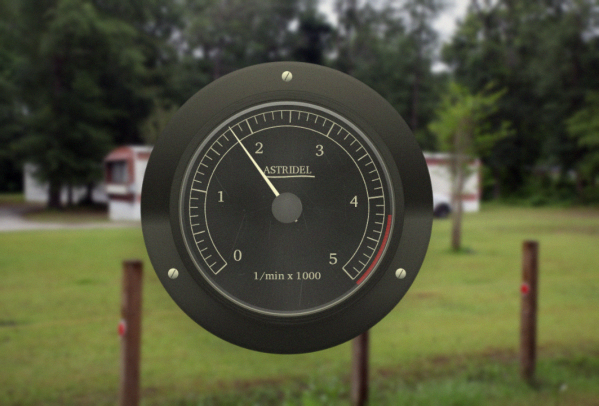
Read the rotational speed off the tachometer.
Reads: 1800 rpm
